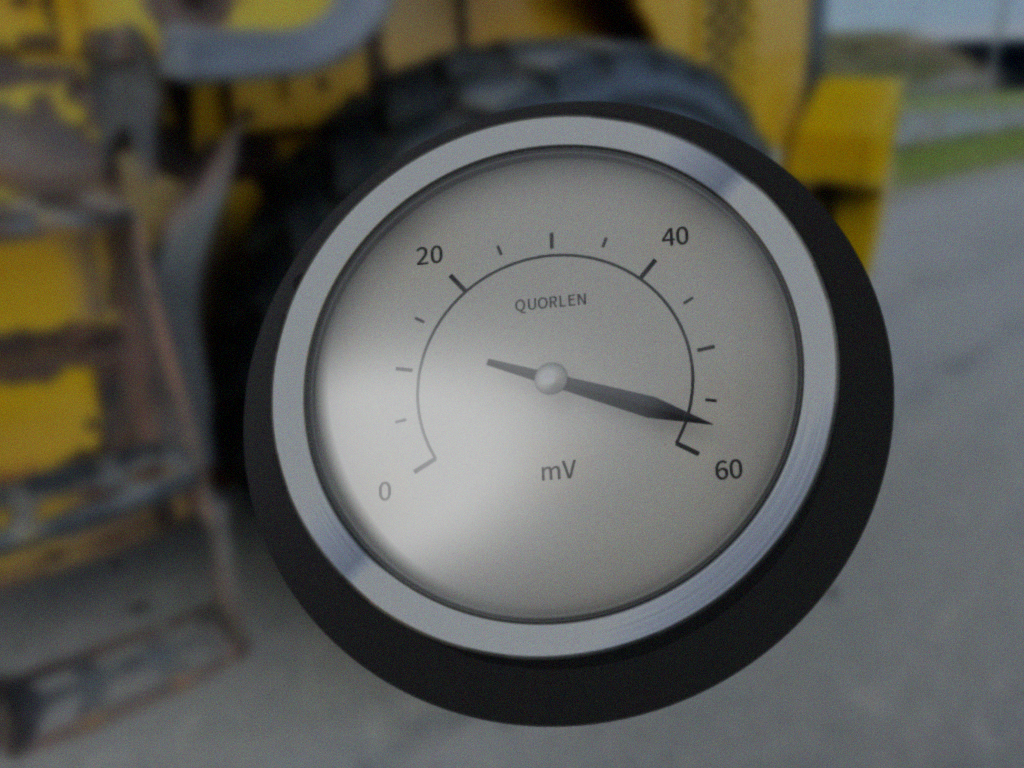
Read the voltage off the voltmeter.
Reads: 57.5 mV
